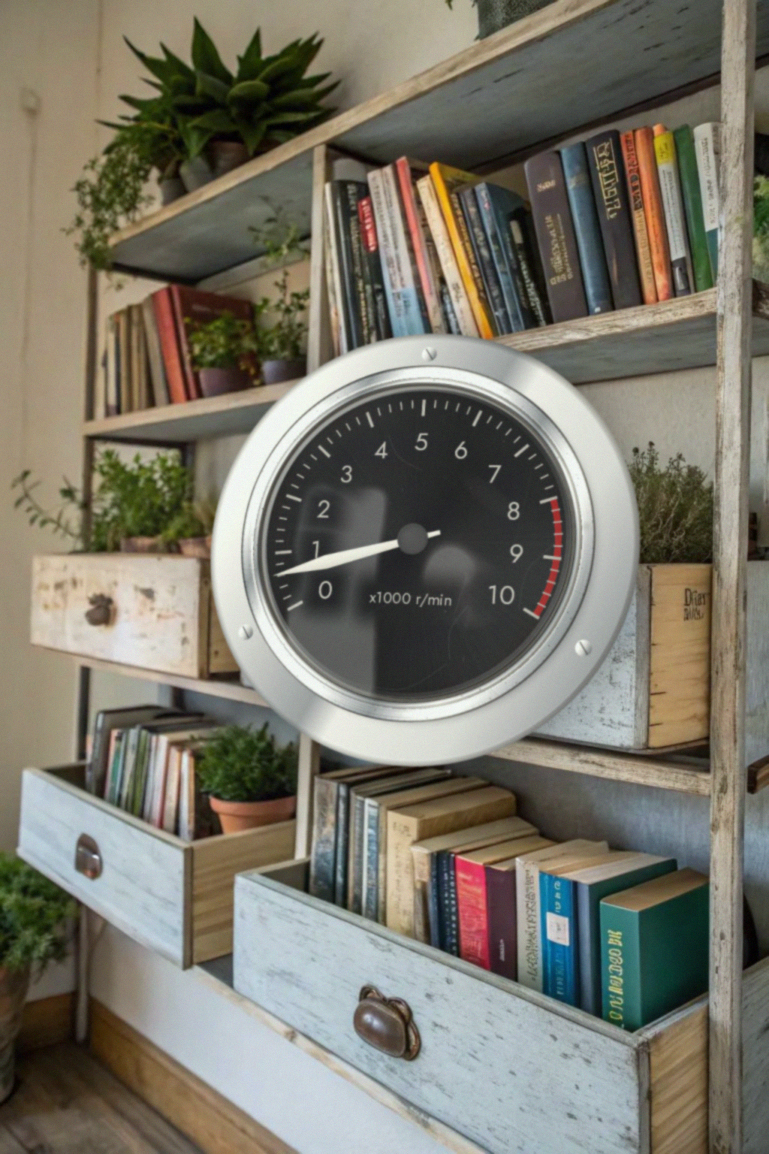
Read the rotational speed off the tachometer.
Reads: 600 rpm
